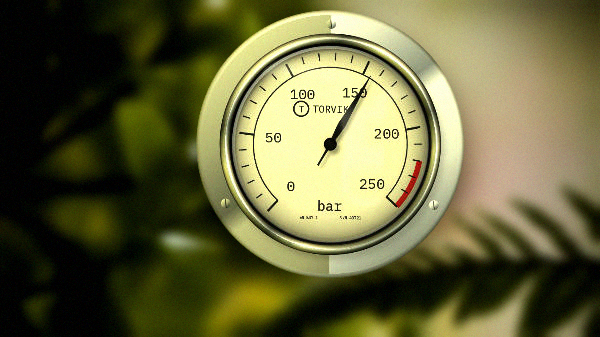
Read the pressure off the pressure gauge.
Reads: 155 bar
